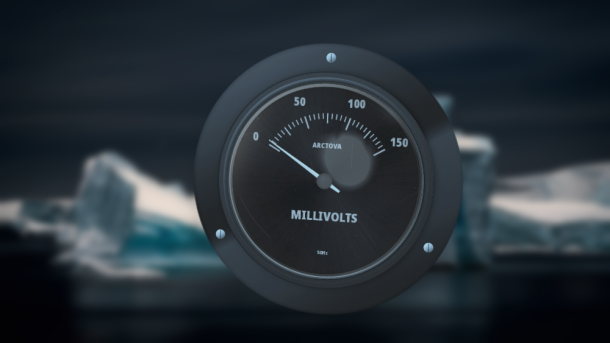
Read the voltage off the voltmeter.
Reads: 5 mV
